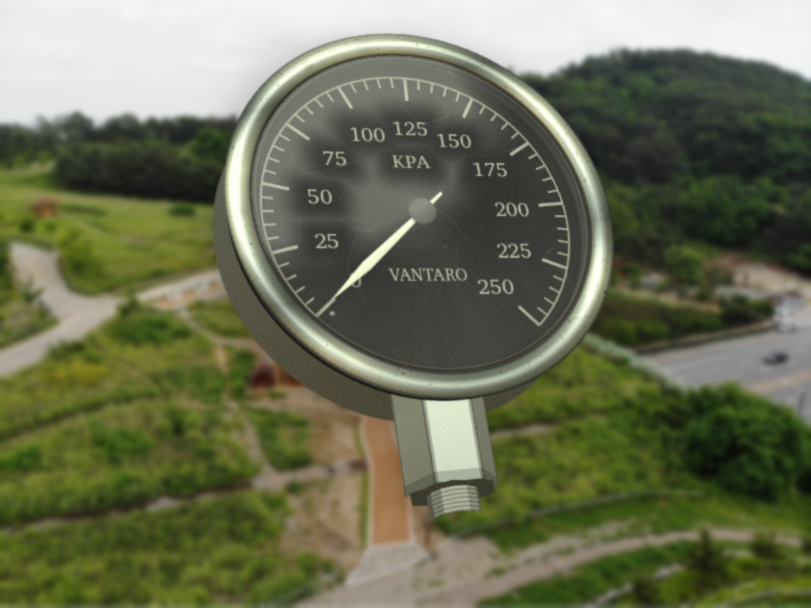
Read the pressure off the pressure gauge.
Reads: 0 kPa
